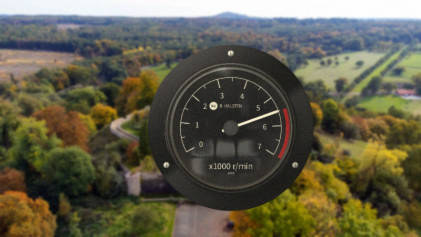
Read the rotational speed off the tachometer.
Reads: 5500 rpm
